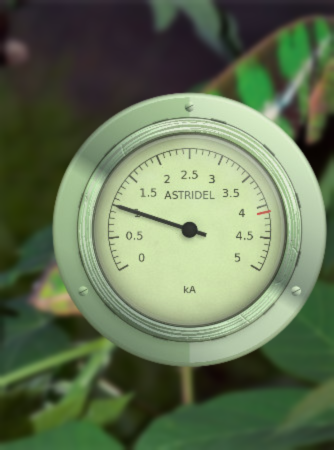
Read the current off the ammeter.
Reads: 1 kA
